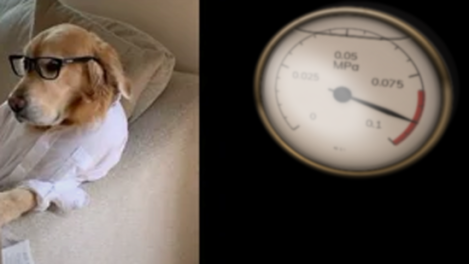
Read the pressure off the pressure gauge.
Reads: 0.09 MPa
